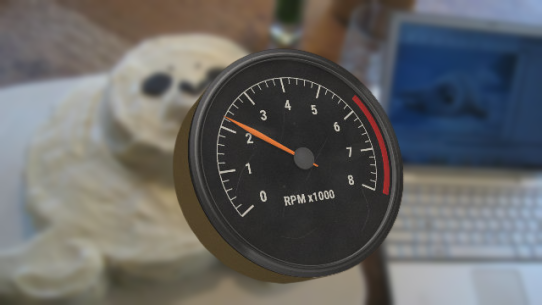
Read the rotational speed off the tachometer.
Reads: 2200 rpm
